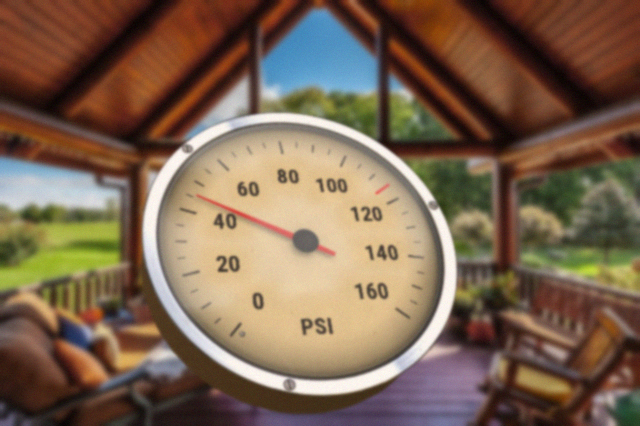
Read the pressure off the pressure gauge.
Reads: 45 psi
